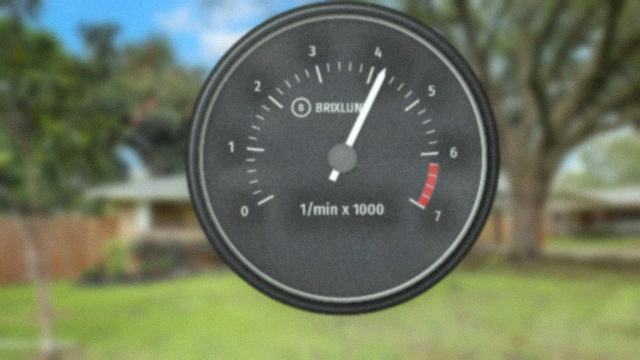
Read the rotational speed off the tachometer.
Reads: 4200 rpm
